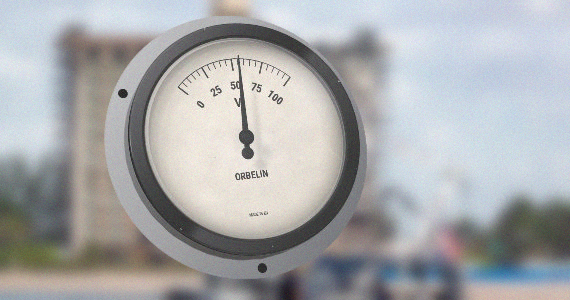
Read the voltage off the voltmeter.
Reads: 55 V
